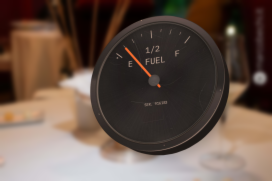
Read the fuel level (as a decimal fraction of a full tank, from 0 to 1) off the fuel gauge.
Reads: 0.125
